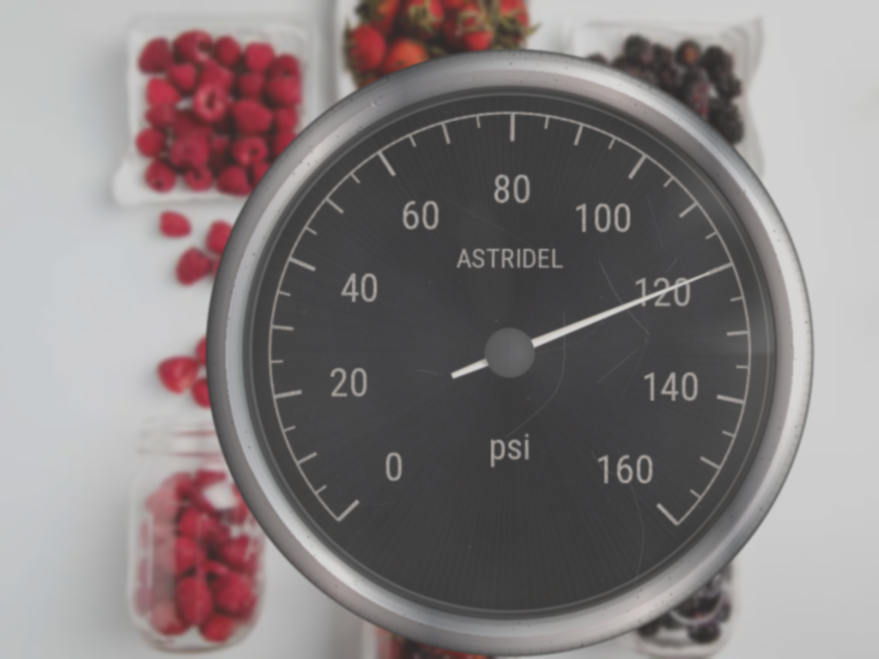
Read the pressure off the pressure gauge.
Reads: 120 psi
